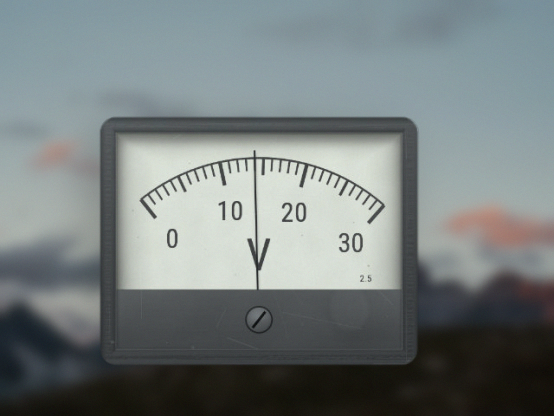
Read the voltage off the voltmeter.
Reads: 14 V
